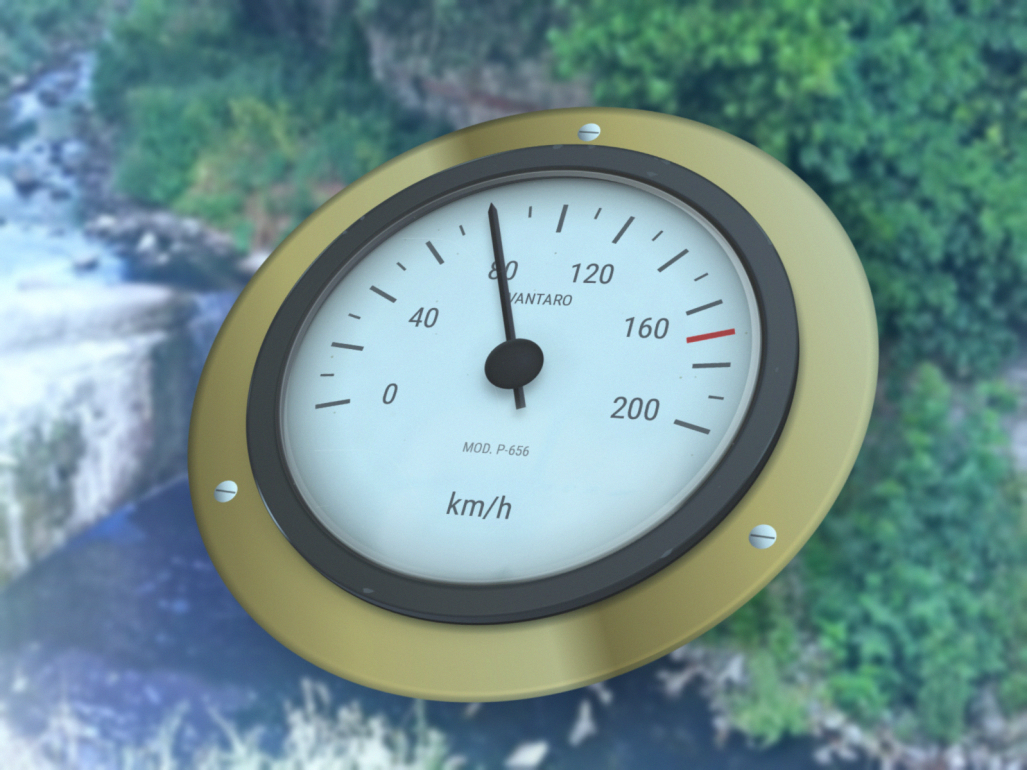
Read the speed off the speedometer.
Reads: 80 km/h
